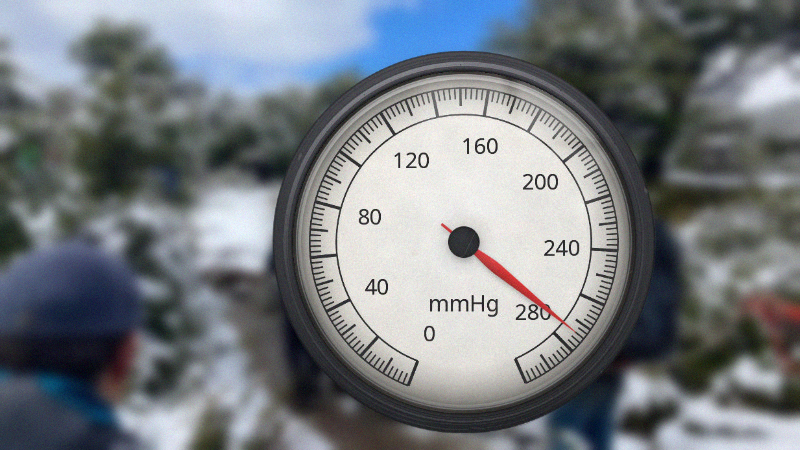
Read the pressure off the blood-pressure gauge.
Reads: 274 mmHg
